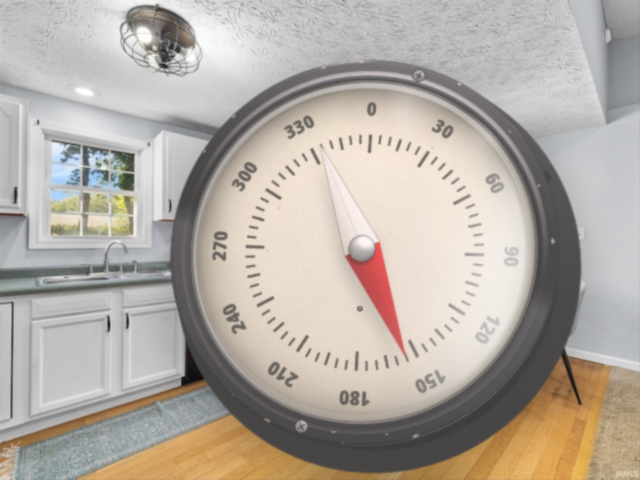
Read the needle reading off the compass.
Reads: 155 °
